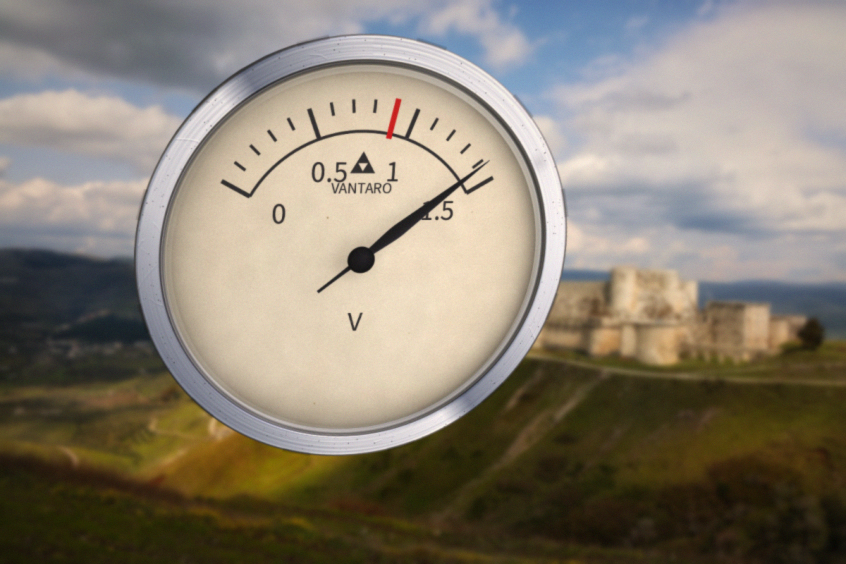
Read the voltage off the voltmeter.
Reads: 1.4 V
